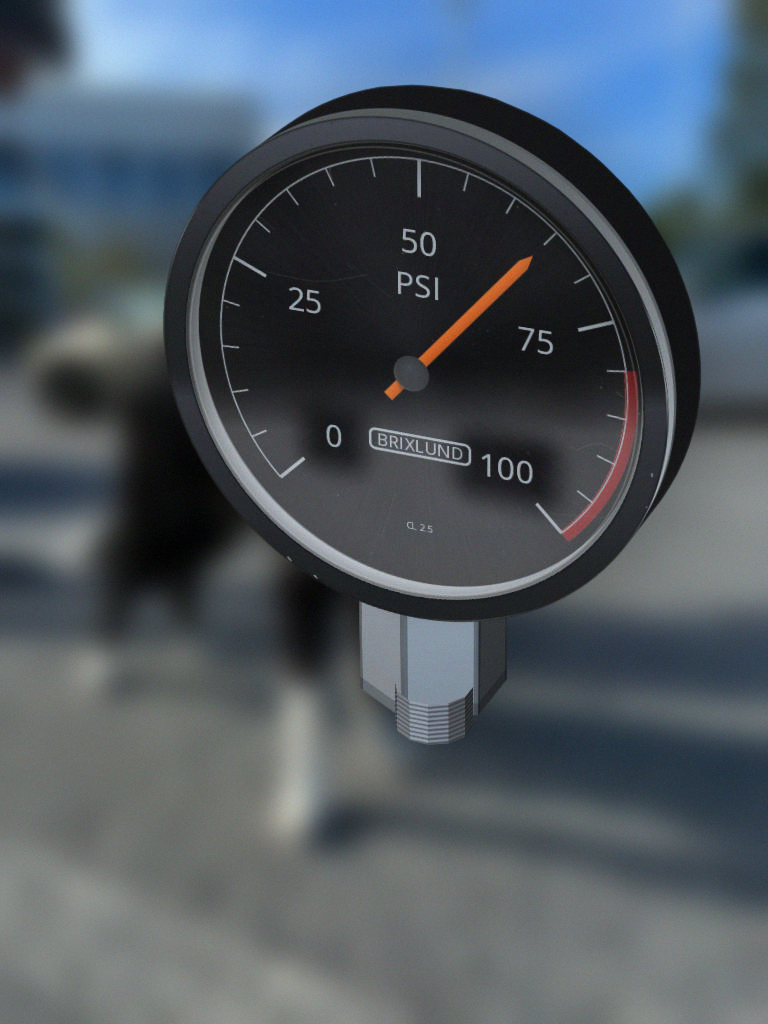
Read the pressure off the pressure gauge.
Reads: 65 psi
